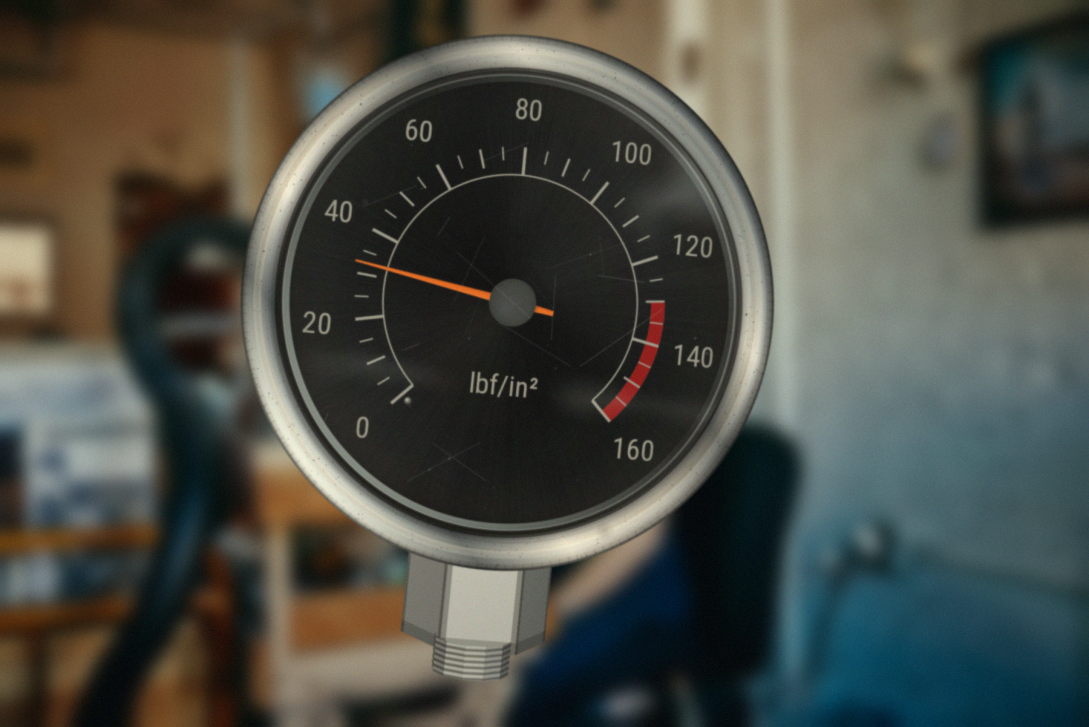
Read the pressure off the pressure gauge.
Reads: 32.5 psi
